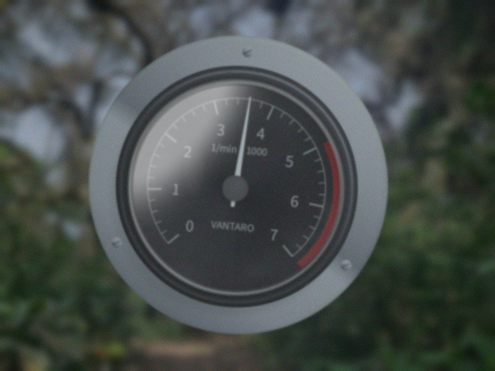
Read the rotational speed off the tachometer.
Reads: 3600 rpm
